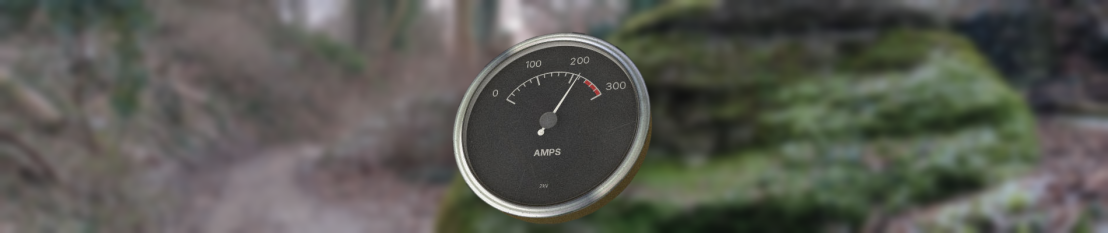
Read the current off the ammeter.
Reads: 220 A
